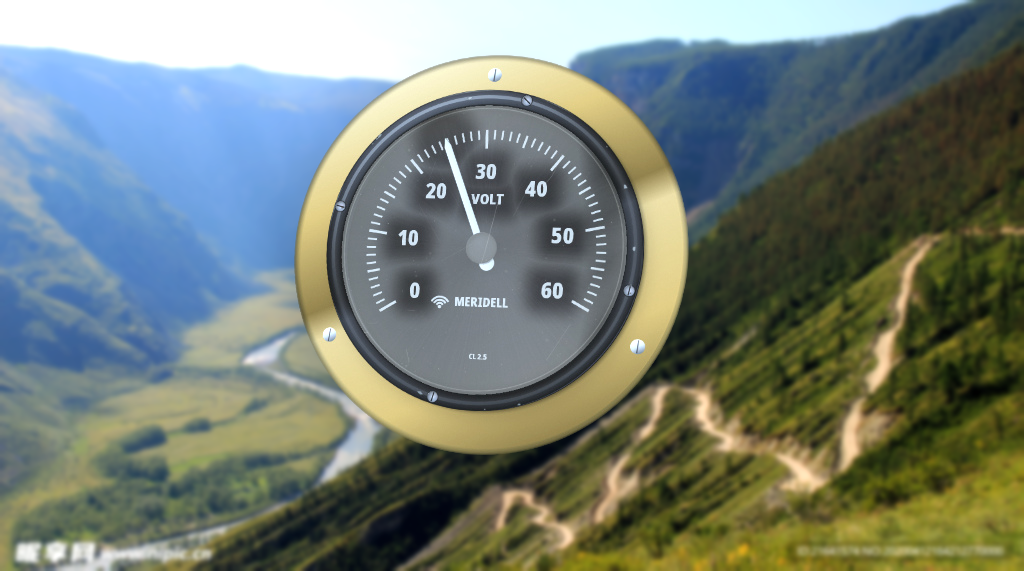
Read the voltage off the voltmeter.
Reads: 25 V
